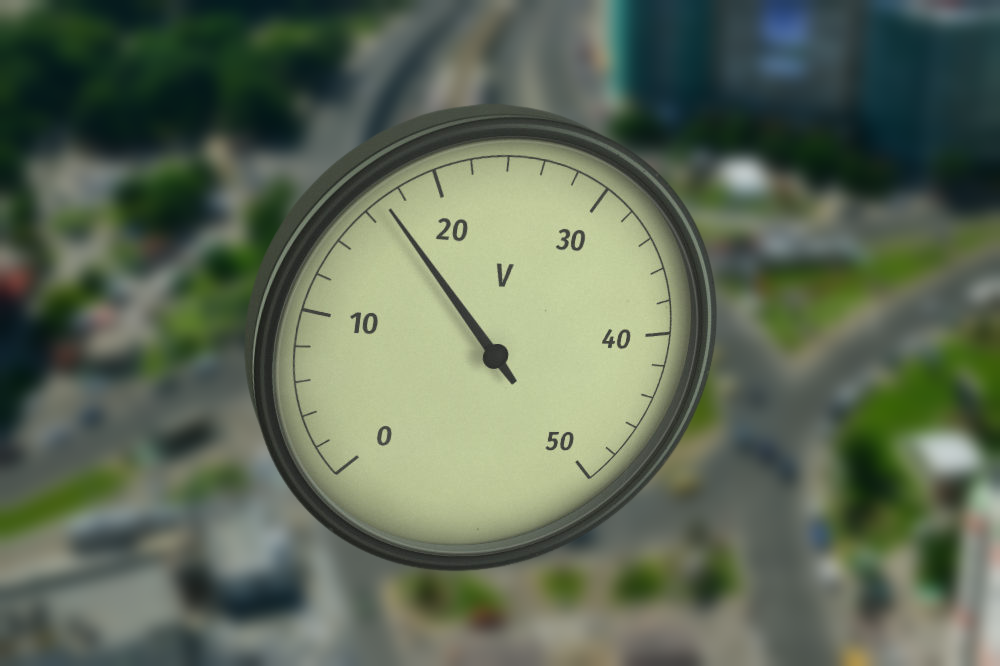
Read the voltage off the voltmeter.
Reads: 17 V
